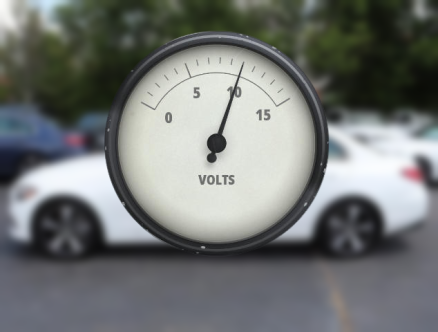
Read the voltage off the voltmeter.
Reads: 10 V
